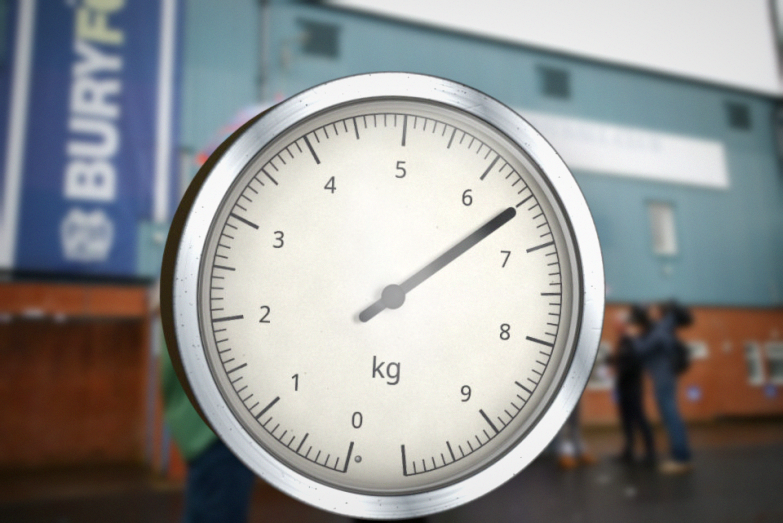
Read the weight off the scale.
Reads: 6.5 kg
